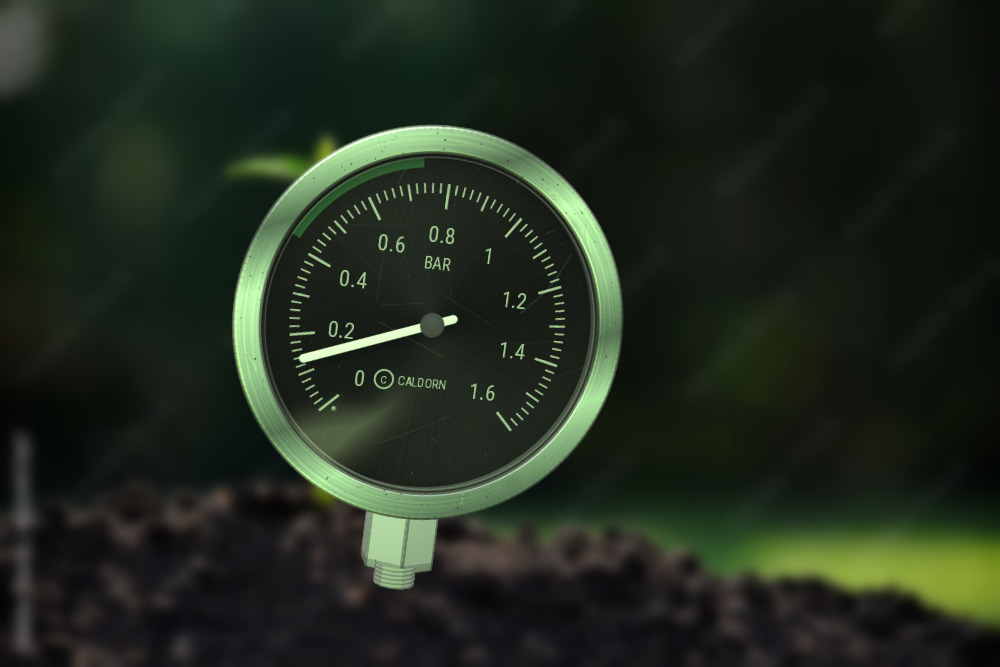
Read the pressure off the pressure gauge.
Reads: 0.14 bar
